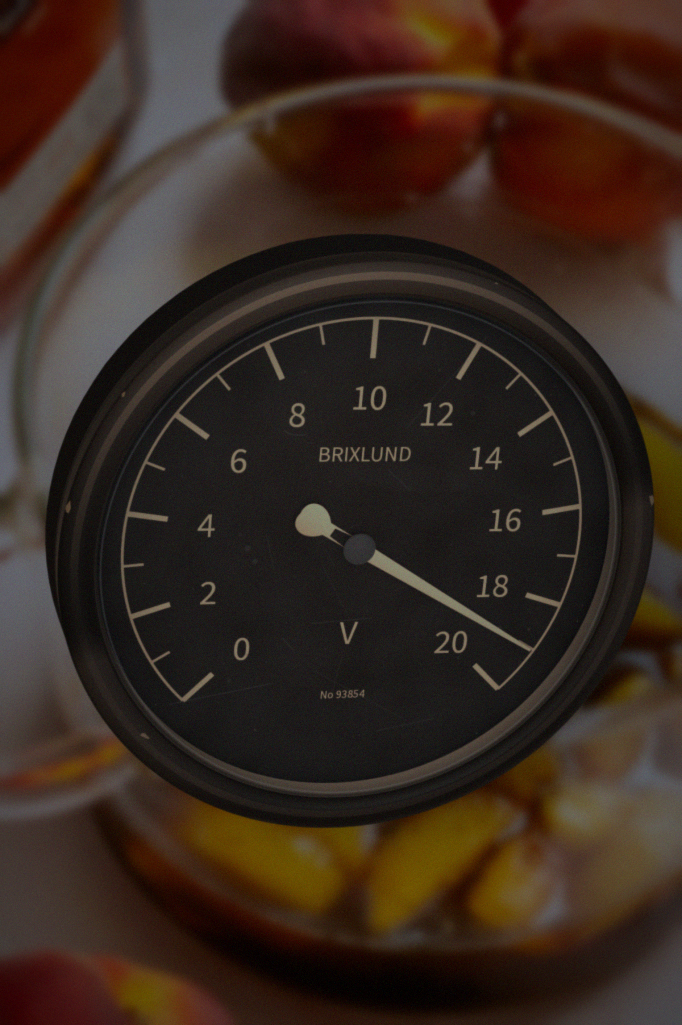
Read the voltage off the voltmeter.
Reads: 19 V
